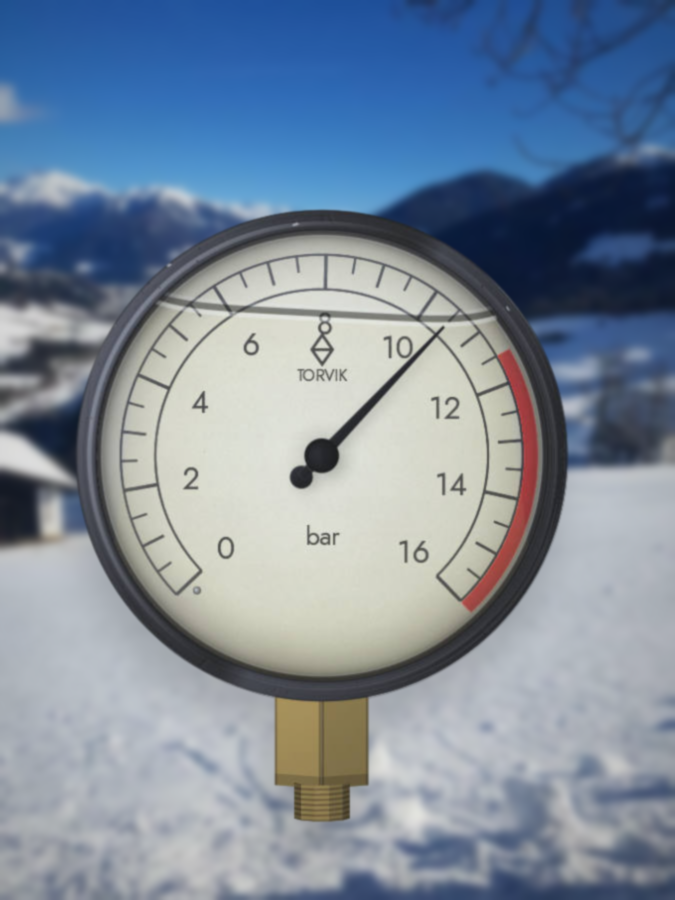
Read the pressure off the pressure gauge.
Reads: 10.5 bar
